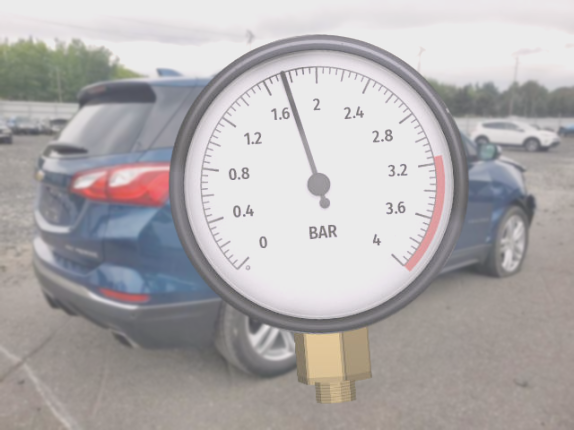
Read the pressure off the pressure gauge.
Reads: 1.75 bar
